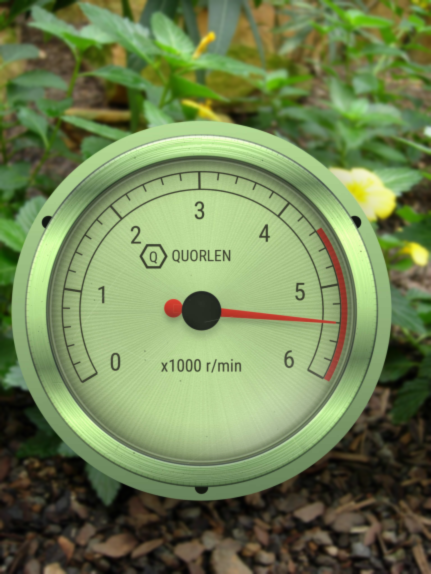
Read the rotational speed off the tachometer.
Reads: 5400 rpm
